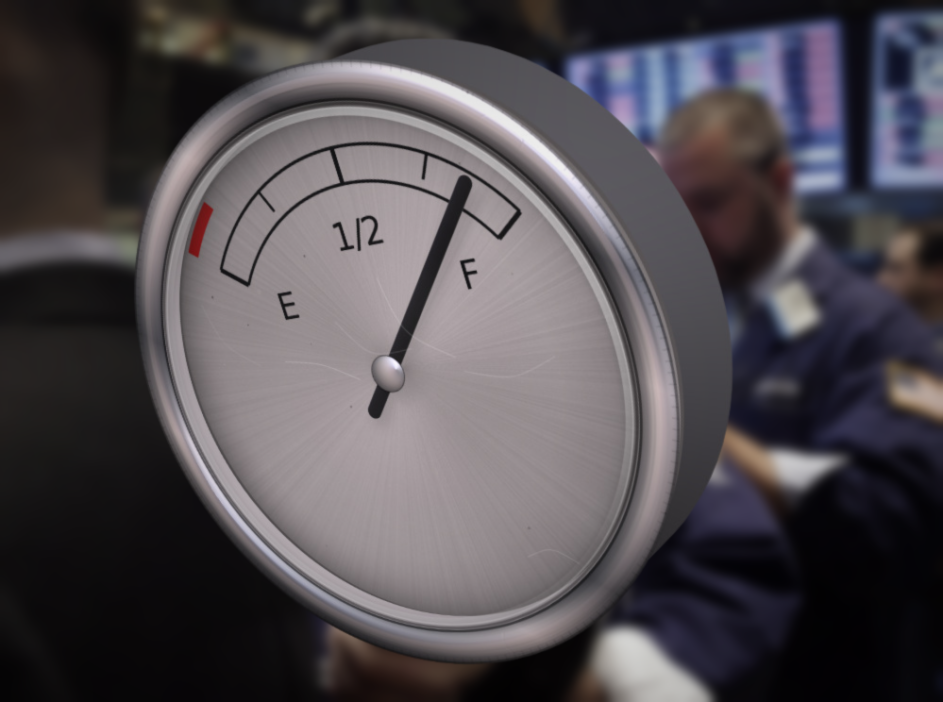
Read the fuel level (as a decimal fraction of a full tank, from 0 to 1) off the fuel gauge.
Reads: 0.875
